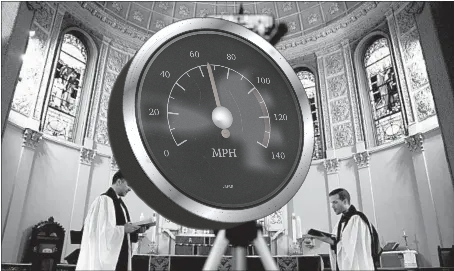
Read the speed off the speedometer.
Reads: 65 mph
